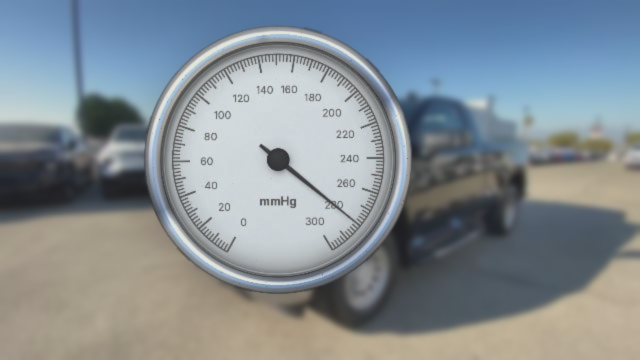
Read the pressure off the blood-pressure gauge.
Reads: 280 mmHg
